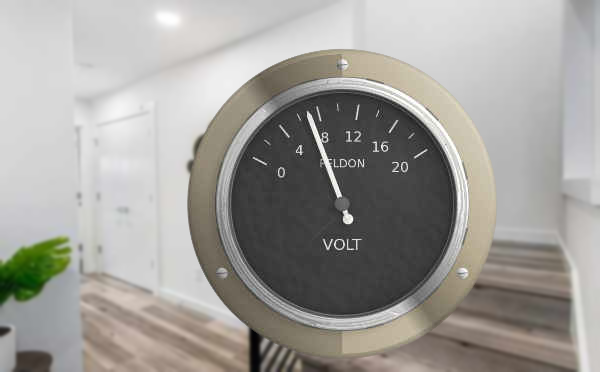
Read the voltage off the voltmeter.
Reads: 7 V
